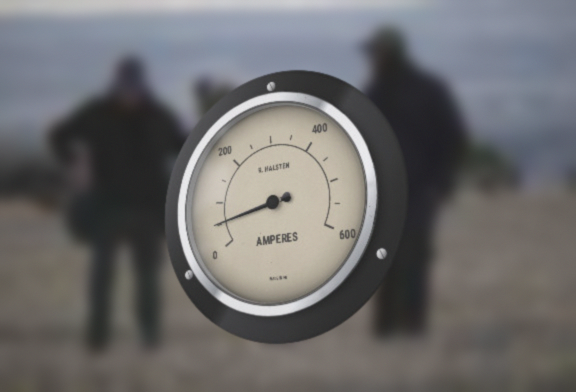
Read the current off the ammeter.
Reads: 50 A
